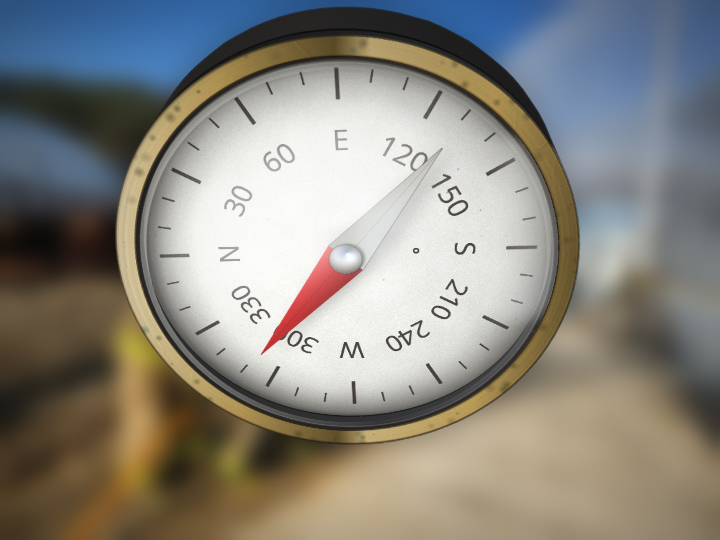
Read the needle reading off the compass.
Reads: 310 °
